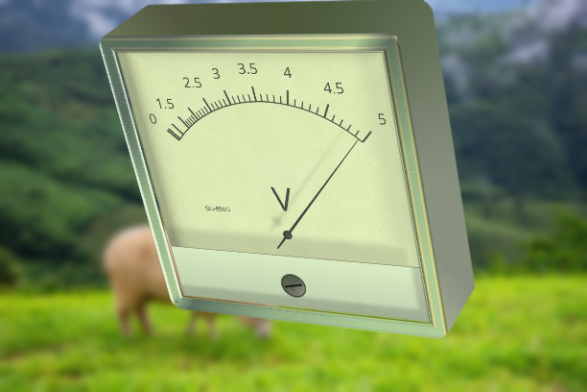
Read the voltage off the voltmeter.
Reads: 4.95 V
